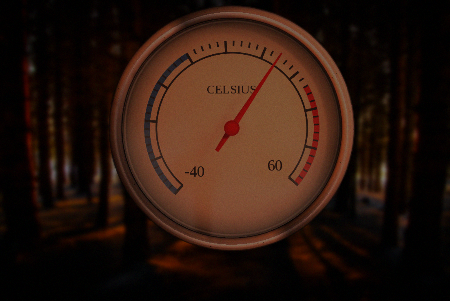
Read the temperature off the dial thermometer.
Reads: 24 °C
